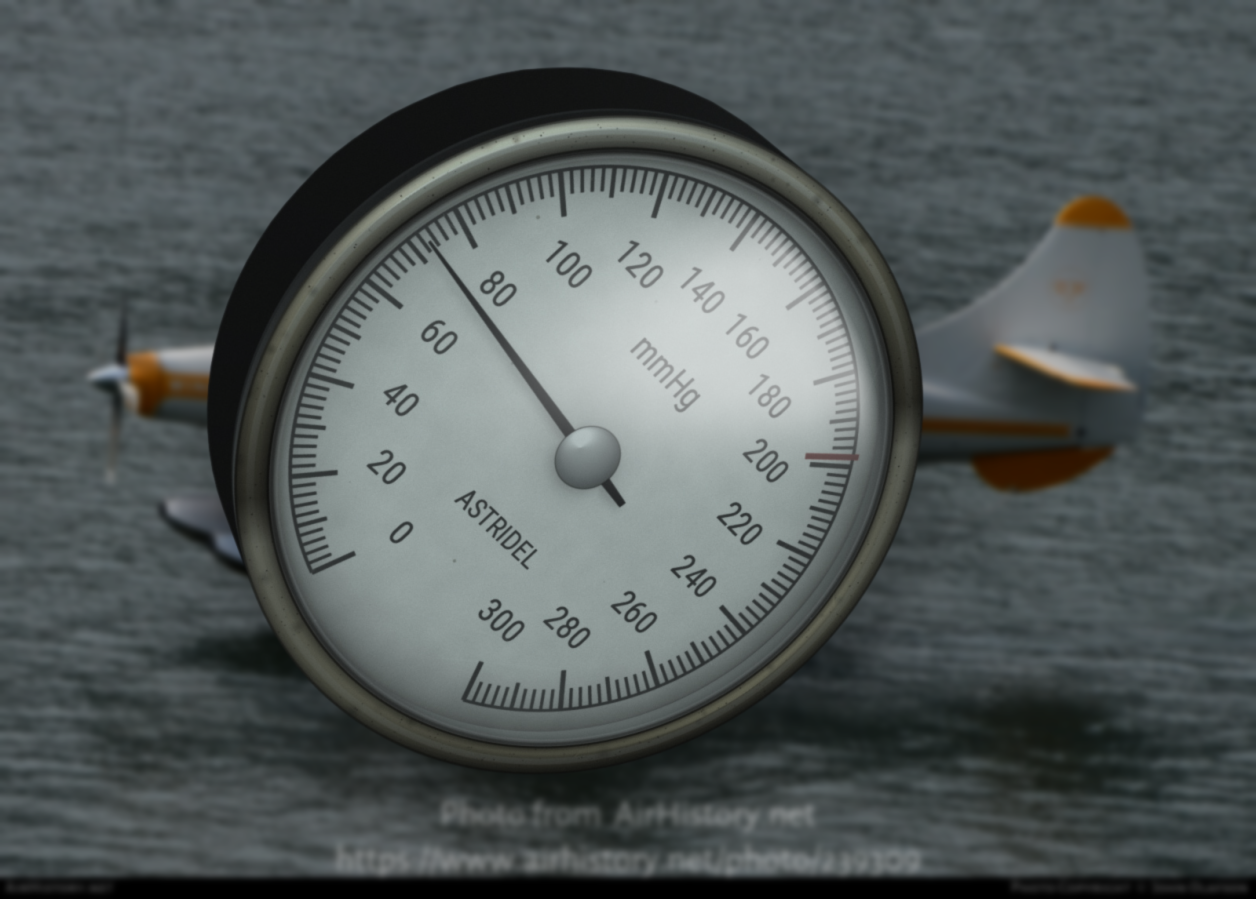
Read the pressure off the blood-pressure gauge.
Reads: 73 mmHg
